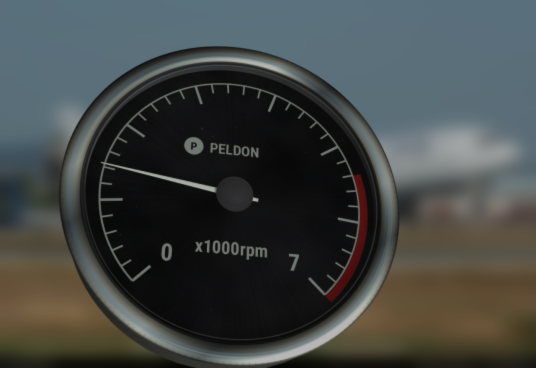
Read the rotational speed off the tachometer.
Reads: 1400 rpm
